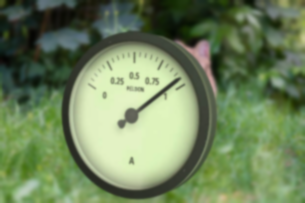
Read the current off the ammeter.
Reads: 0.95 A
